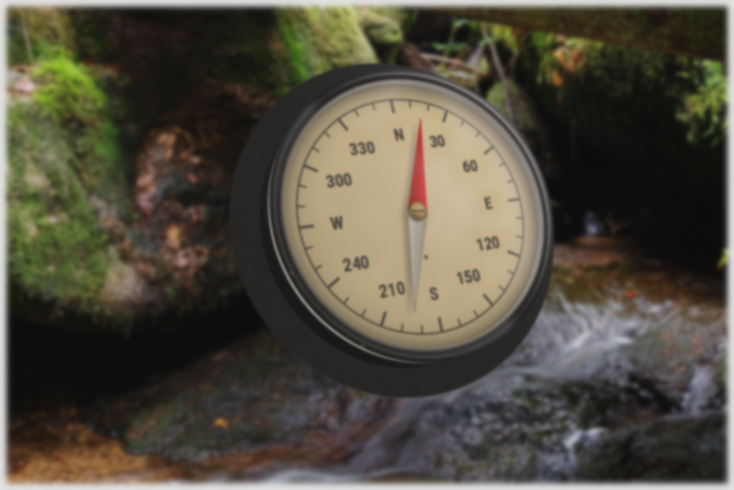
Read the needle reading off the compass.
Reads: 15 °
